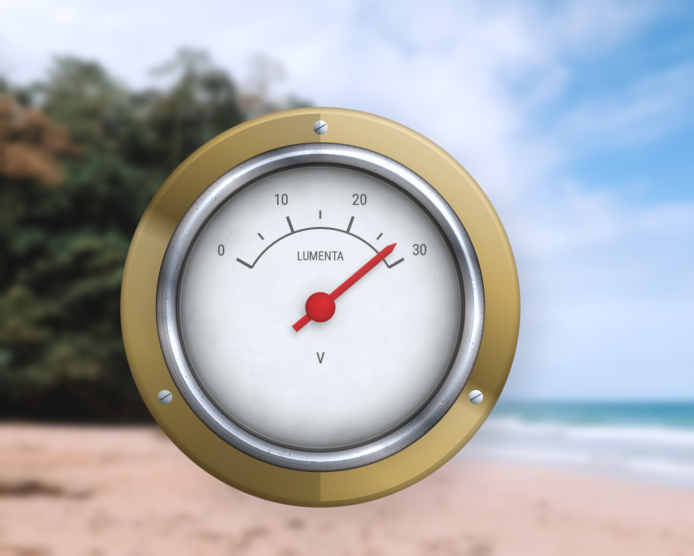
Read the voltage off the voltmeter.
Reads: 27.5 V
